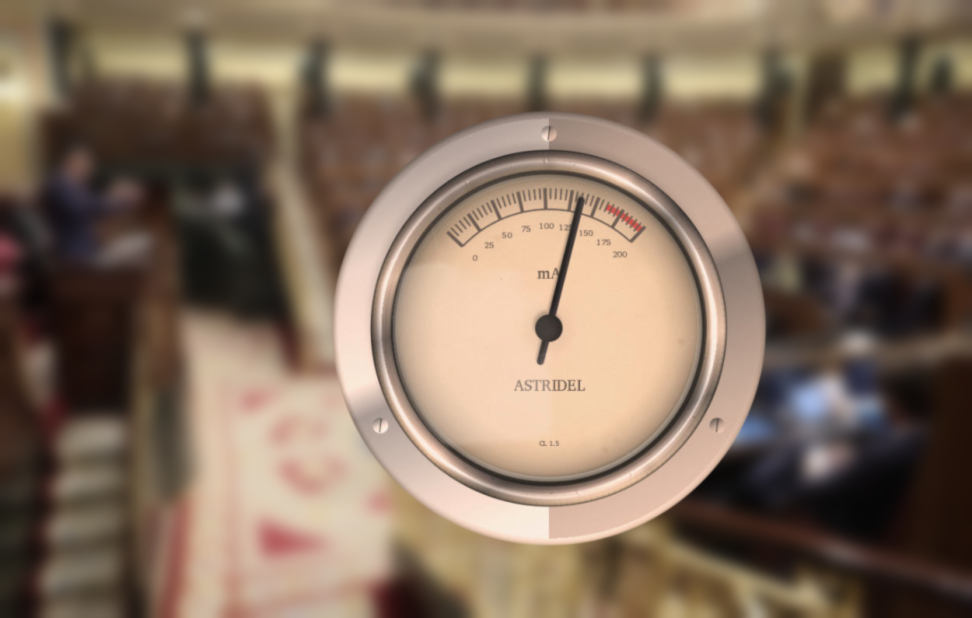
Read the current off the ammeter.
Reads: 135 mA
